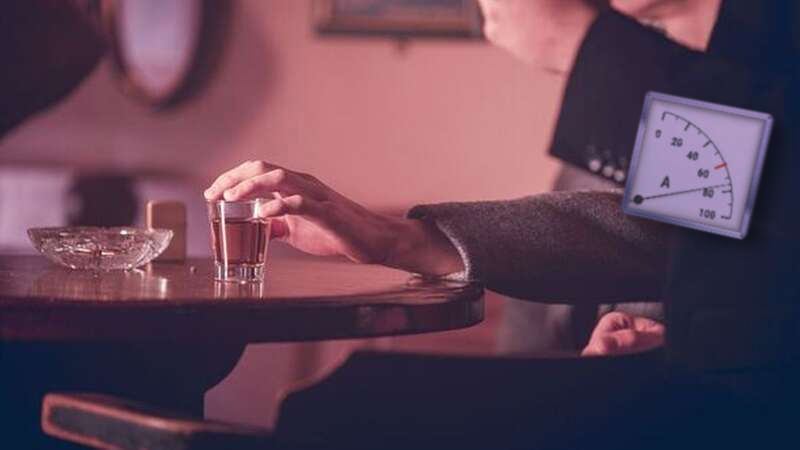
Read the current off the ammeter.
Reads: 75 A
